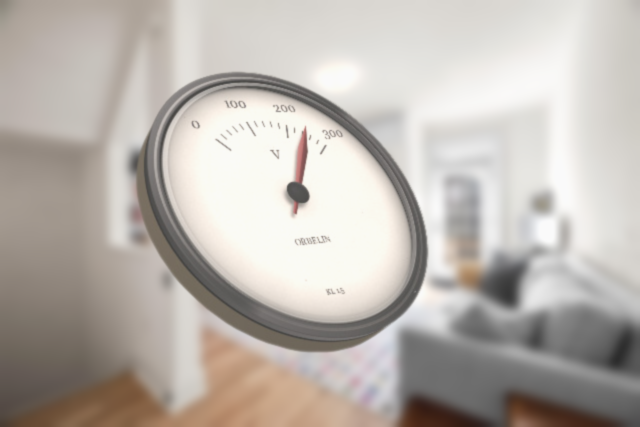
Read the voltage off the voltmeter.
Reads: 240 V
